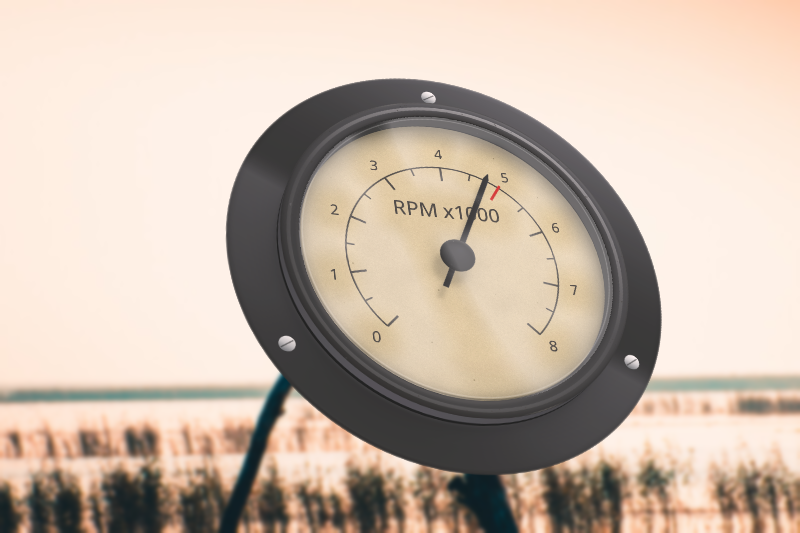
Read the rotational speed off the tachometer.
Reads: 4750 rpm
